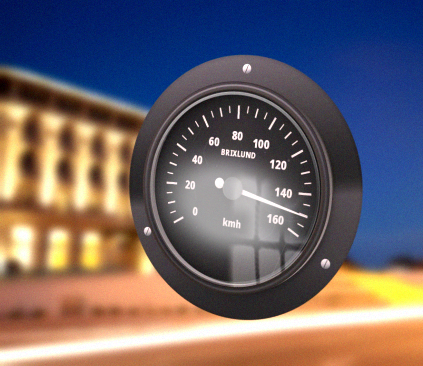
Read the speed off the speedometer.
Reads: 150 km/h
